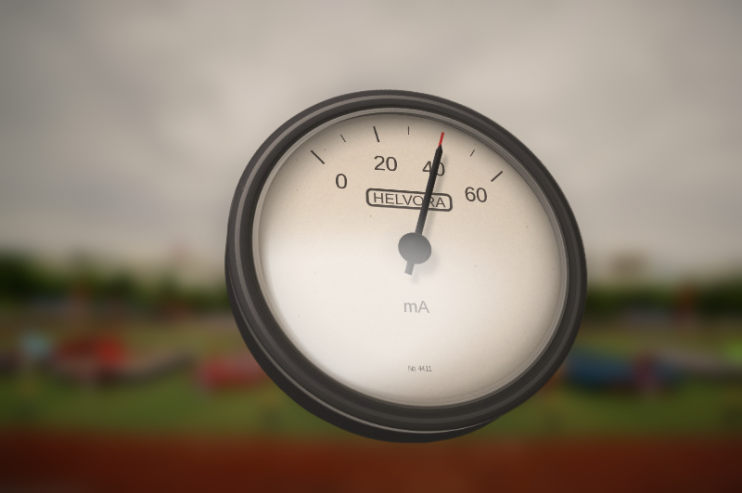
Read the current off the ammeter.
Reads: 40 mA
